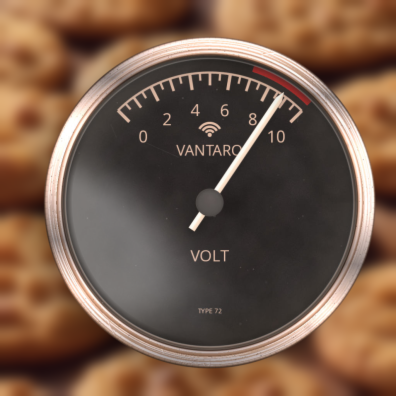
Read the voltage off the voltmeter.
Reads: 8.75 V
